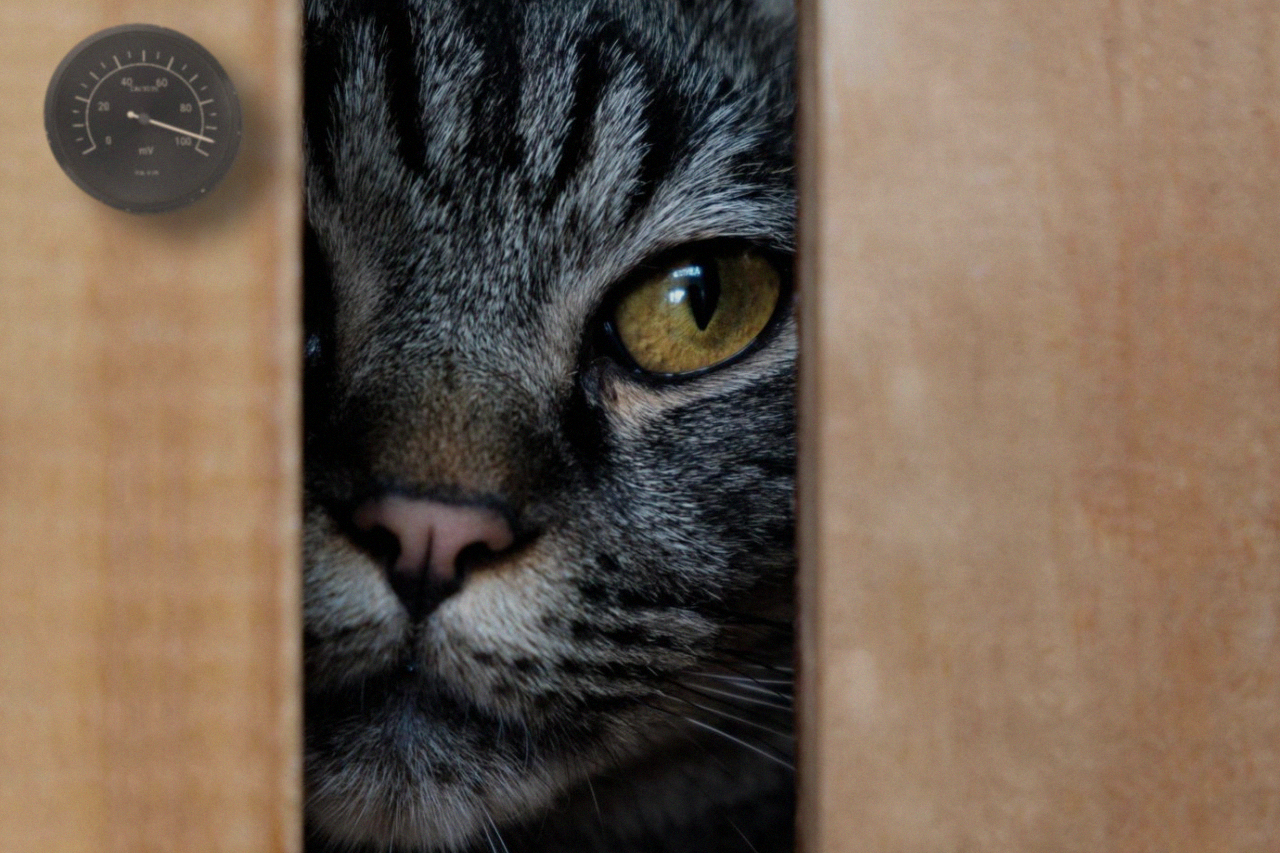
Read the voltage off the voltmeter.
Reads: 95 mV
